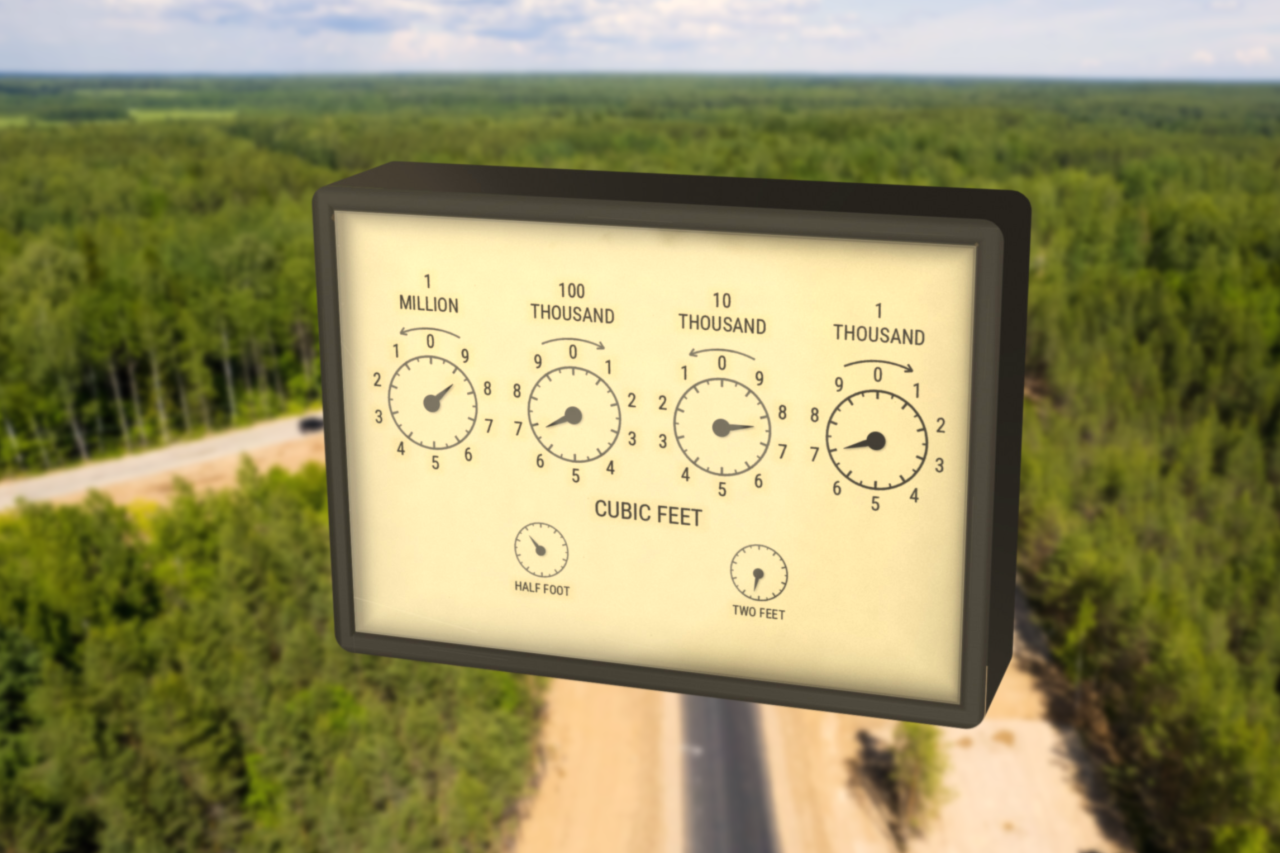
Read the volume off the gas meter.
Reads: 867700 ft³
